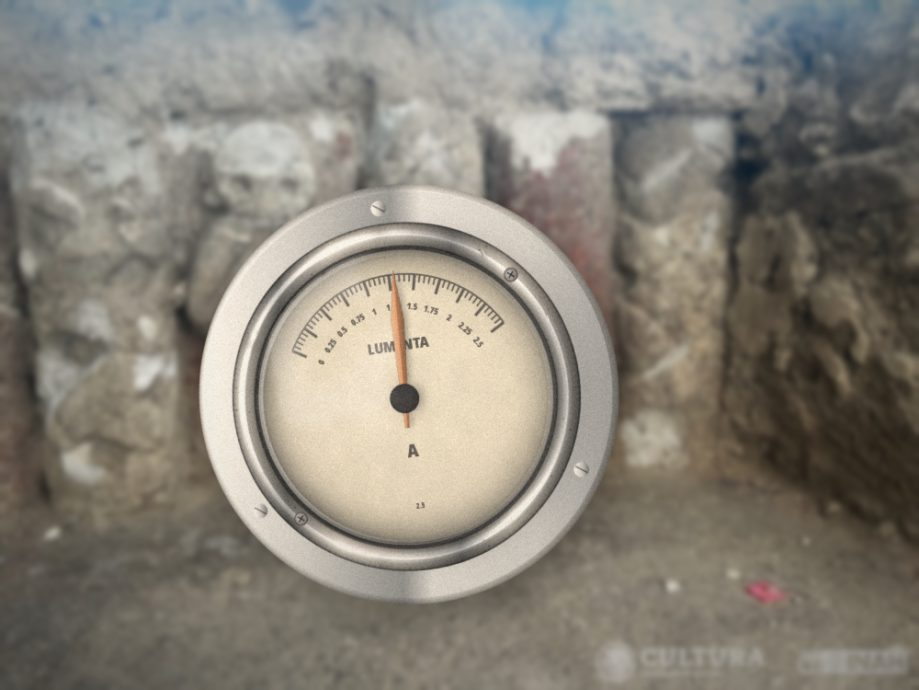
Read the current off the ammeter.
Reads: 1.3 A
